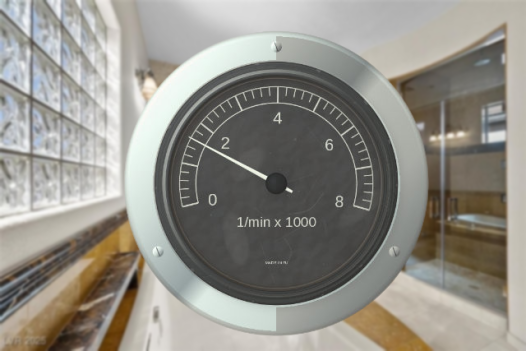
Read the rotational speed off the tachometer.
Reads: 1600 rpm
